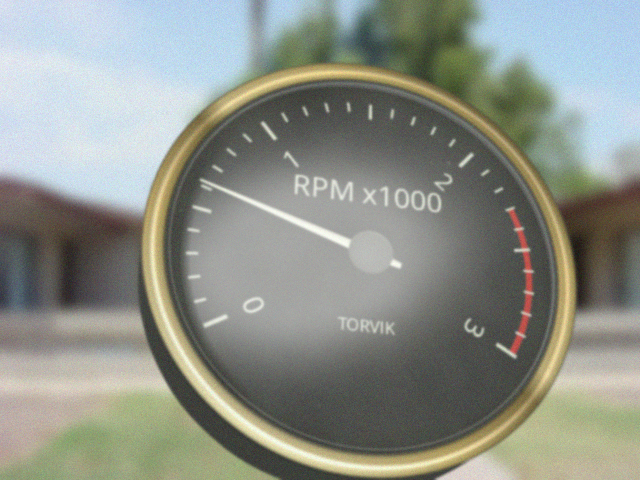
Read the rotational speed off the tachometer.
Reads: 600 rpm
